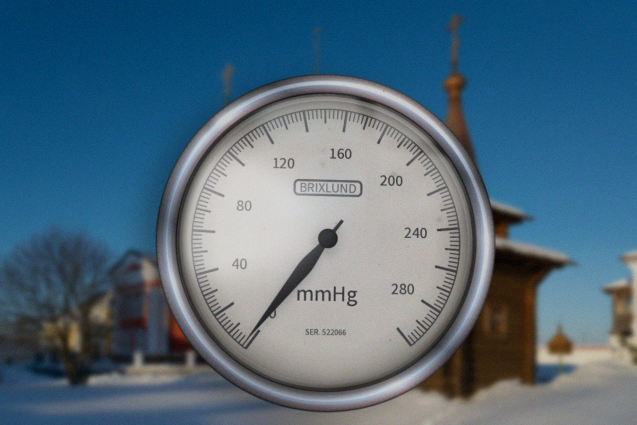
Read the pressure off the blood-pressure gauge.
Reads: 2 mmHg
